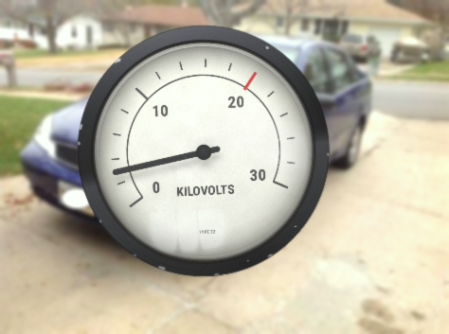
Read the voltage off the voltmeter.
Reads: 3 kV
